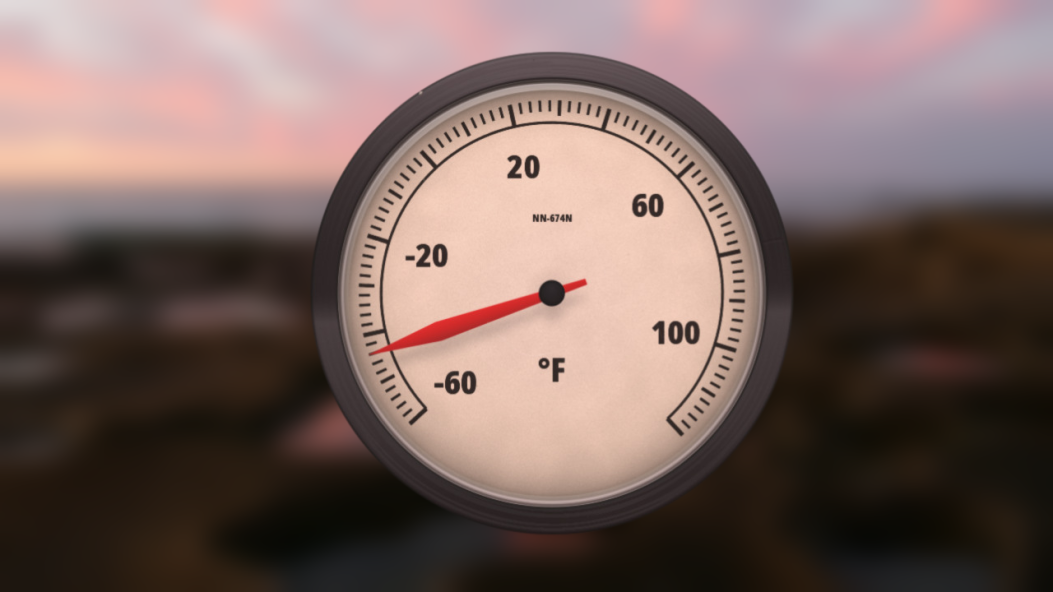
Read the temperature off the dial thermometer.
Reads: -44 °F
